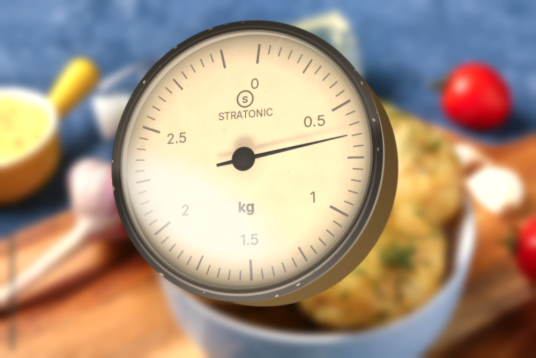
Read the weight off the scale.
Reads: 0.65 kg
